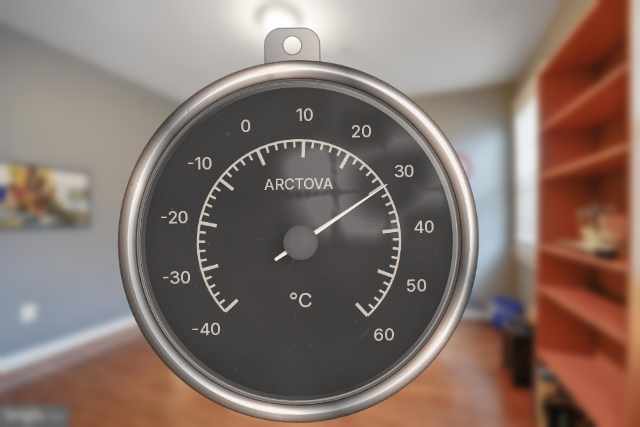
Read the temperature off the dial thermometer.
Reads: 30 °C
